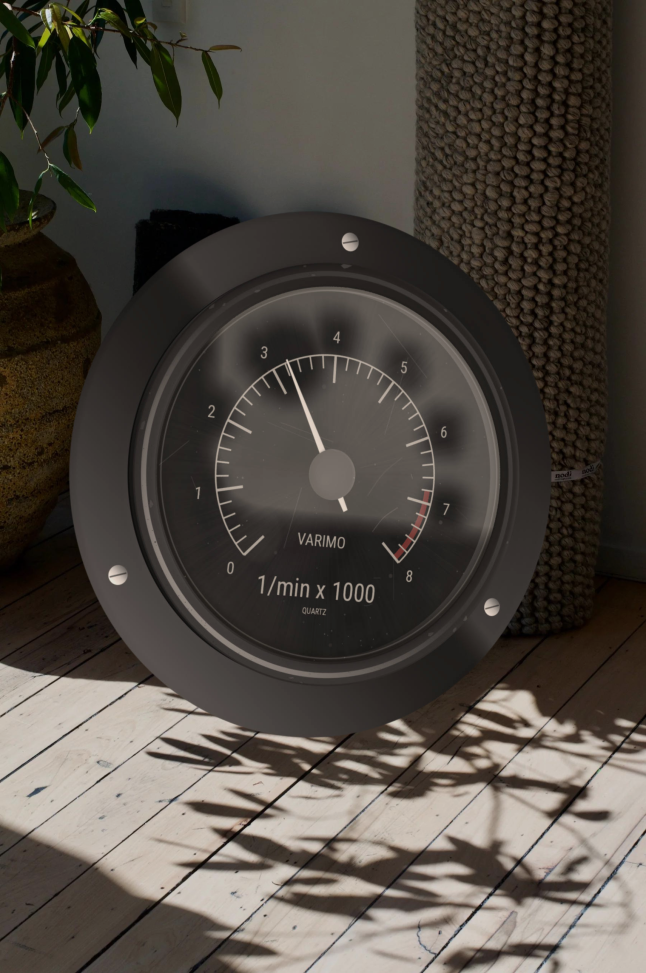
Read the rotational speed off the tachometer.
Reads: 3200 rpm
